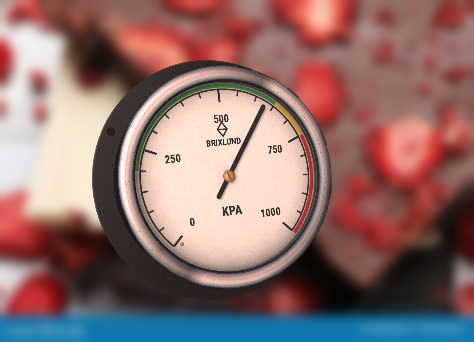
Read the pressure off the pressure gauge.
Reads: 625 kPa
